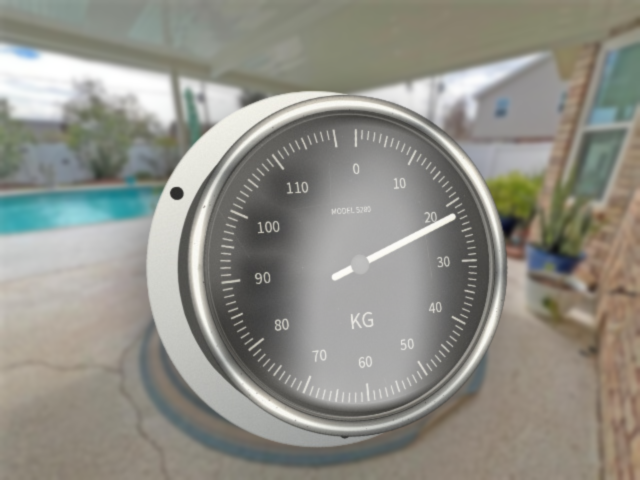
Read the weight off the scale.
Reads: 22 kg
